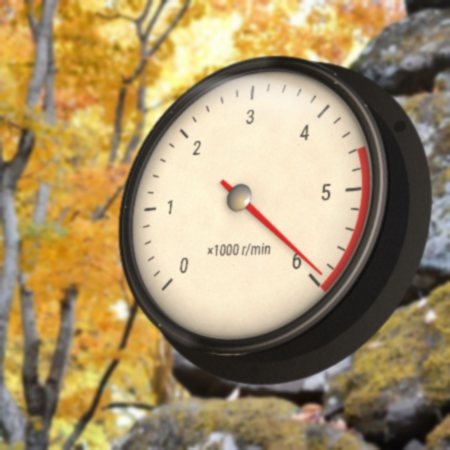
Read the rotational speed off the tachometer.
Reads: 5900 rpm
